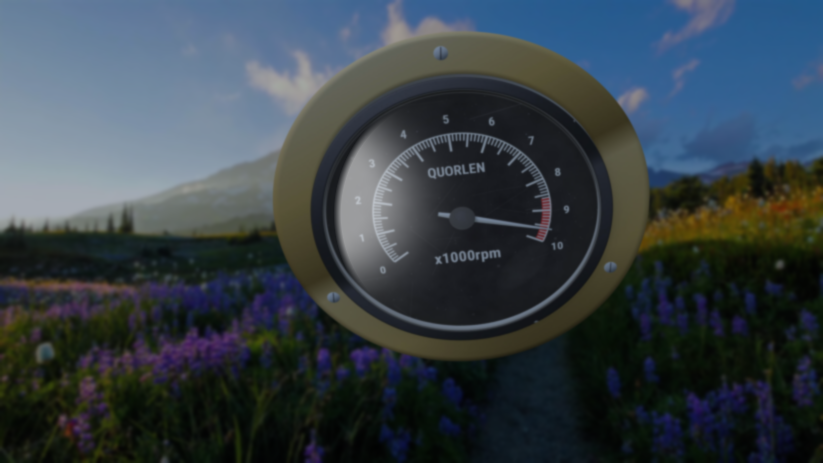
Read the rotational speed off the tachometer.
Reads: 9500 rpm
